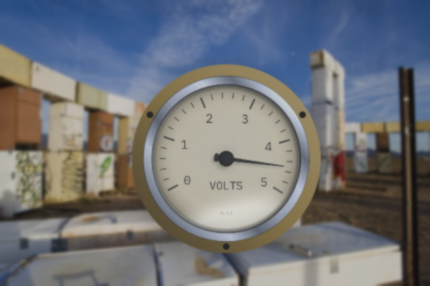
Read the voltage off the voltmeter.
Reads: 4.5 V
